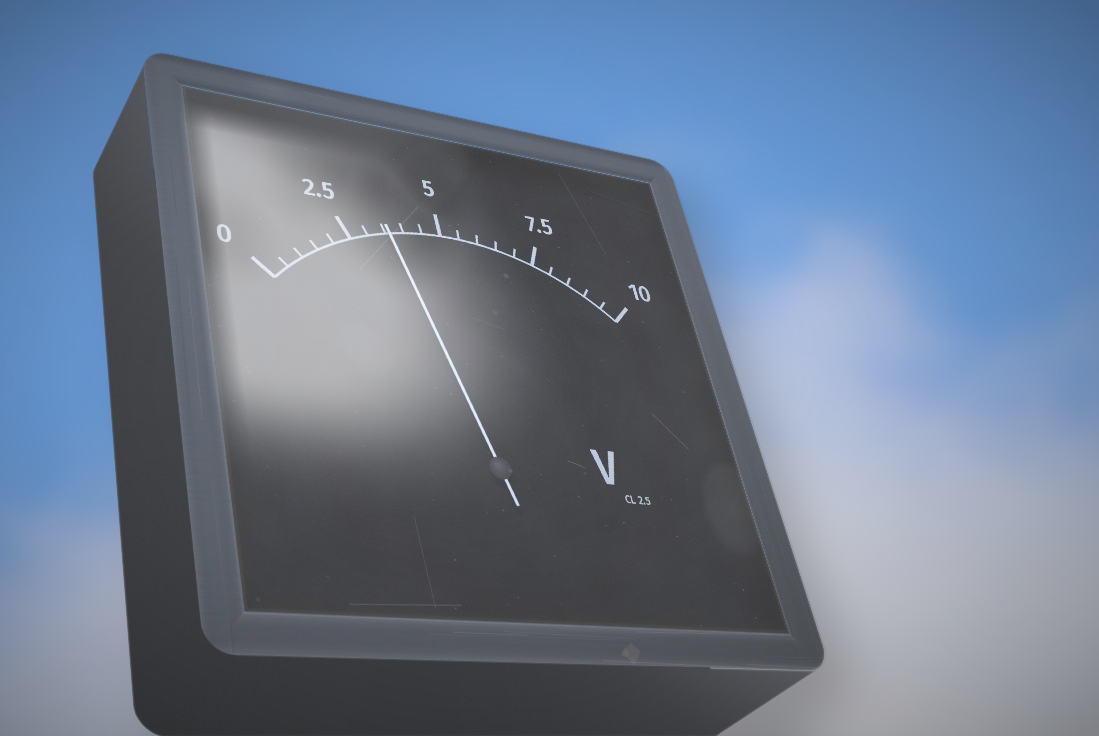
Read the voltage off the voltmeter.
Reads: 3.5 V
